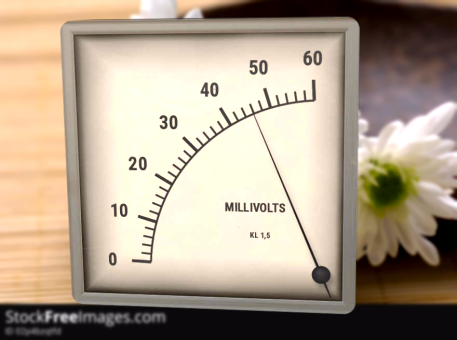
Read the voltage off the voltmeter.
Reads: 46 mV
